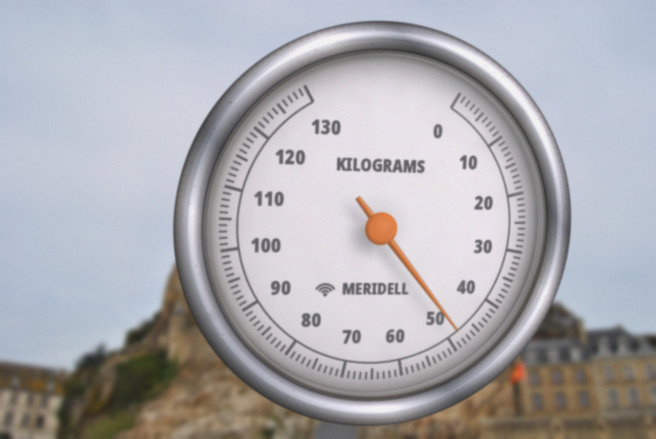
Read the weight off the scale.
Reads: 48 kg
